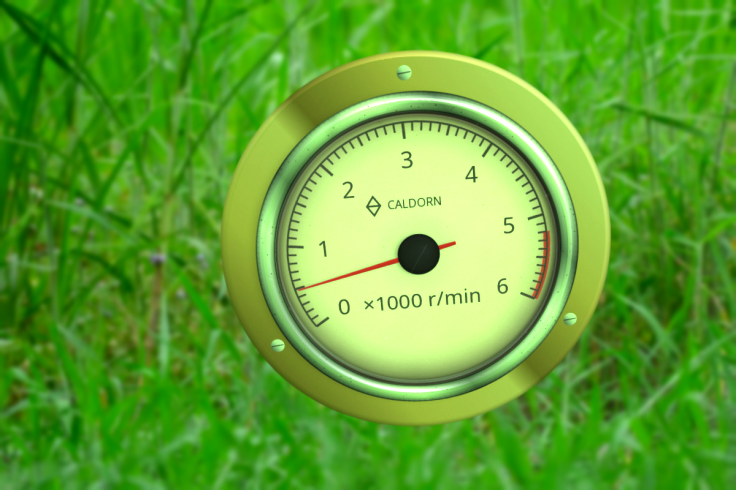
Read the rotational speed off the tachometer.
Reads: 500 rpm
